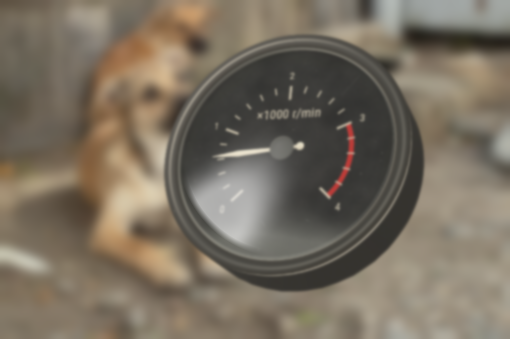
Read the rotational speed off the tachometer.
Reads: 600 rpm
